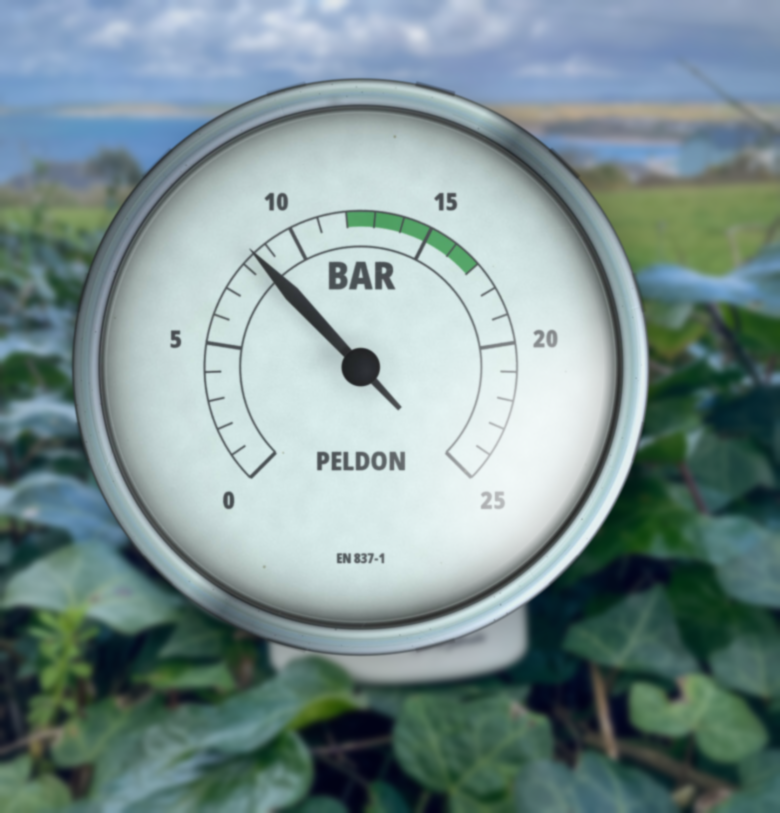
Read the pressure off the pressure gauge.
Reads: 8.5 bar
